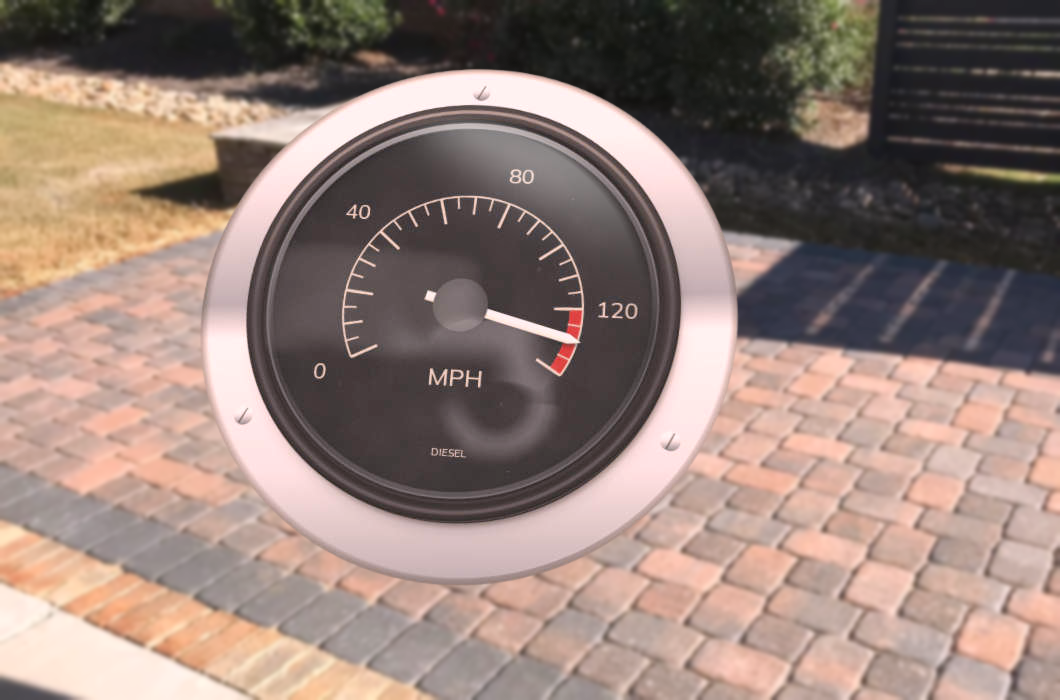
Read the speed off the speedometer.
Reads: 130 mph
